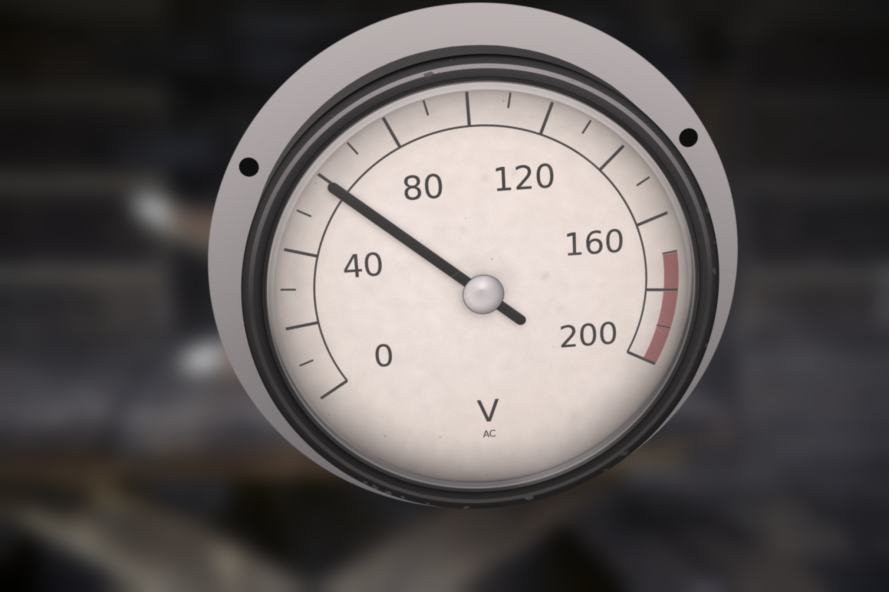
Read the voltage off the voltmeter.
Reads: 60 V
